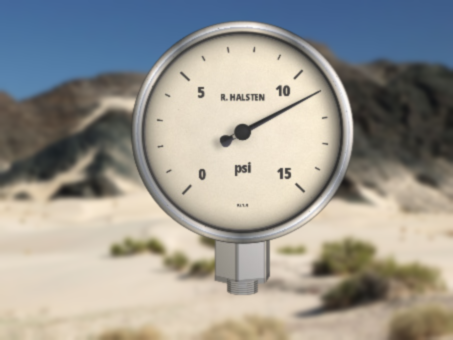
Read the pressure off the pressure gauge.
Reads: 11 psi
